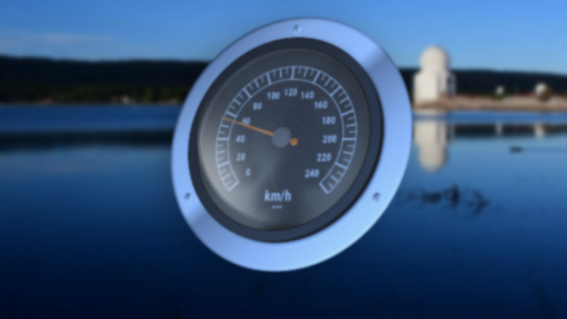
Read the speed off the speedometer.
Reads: 55 km/h
